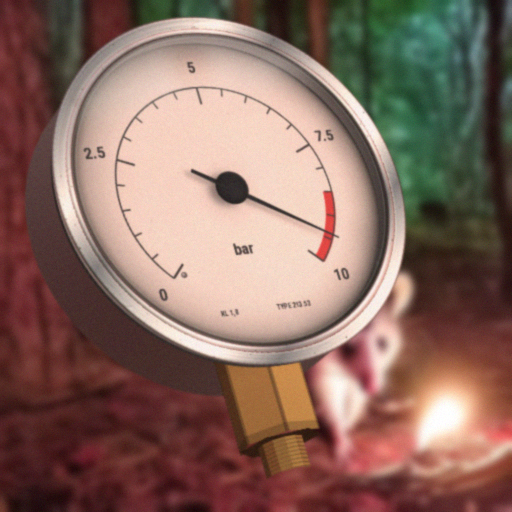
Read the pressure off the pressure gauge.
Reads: 9.5 bar
